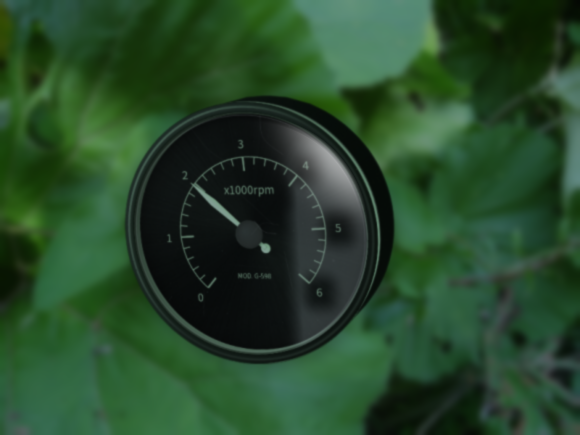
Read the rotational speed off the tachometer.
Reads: 2000 rpm
